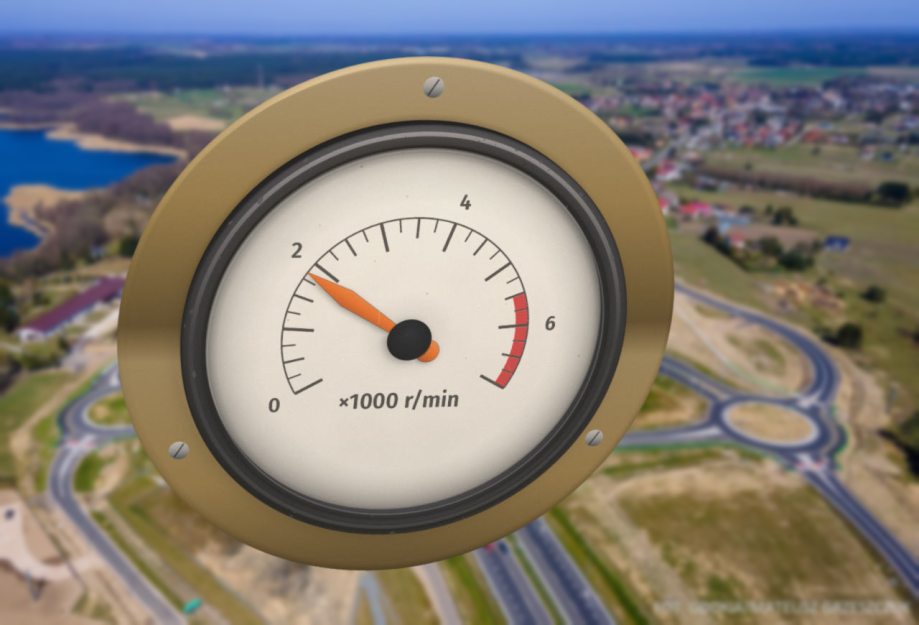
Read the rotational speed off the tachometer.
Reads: 1875 rpm
